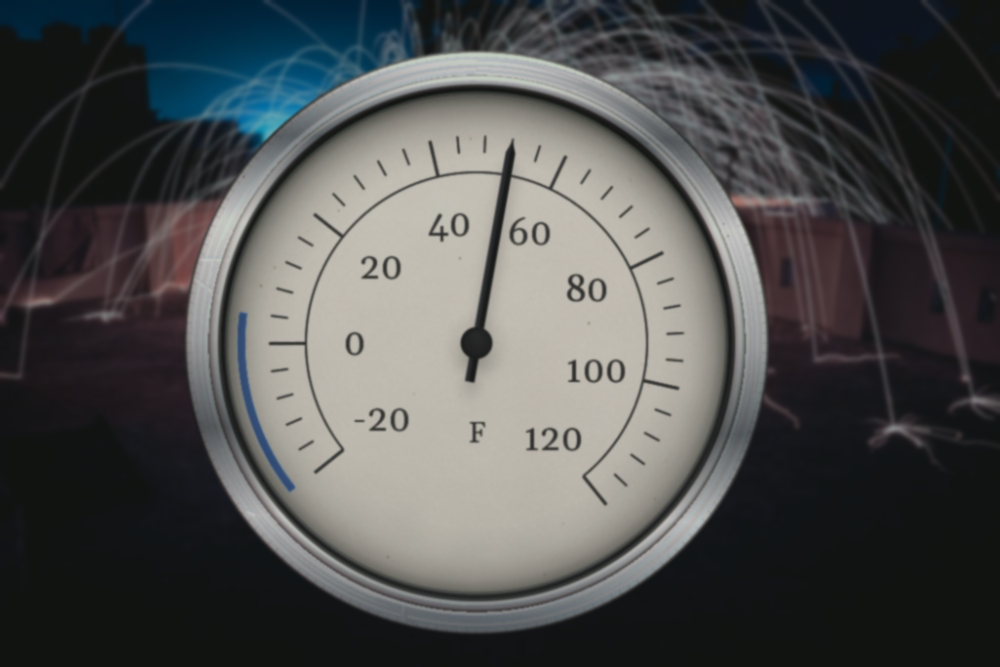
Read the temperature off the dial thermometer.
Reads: 52 °F
